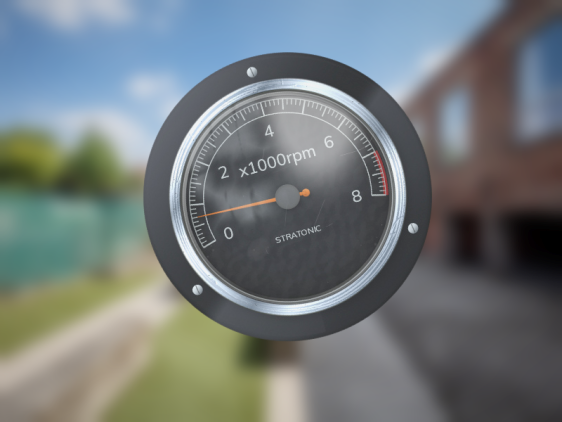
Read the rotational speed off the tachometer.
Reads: 700 rpm
